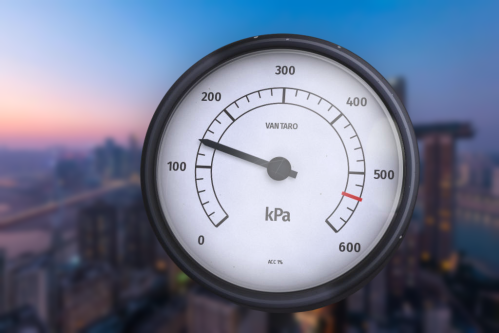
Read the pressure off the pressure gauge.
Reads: 140 kPa
